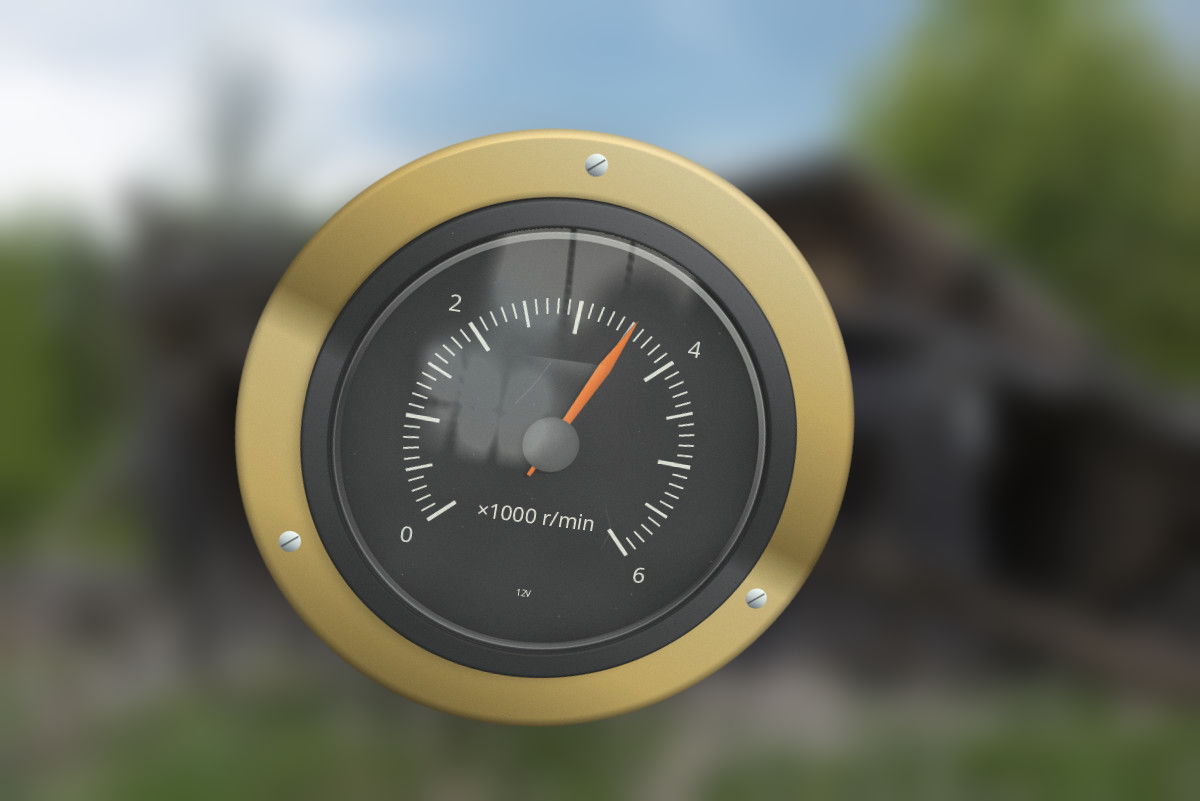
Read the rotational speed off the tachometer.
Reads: 3500 rpm
